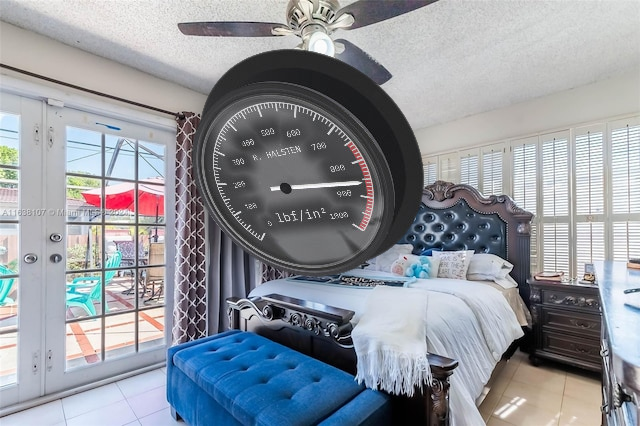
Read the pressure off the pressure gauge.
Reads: 850 psi
